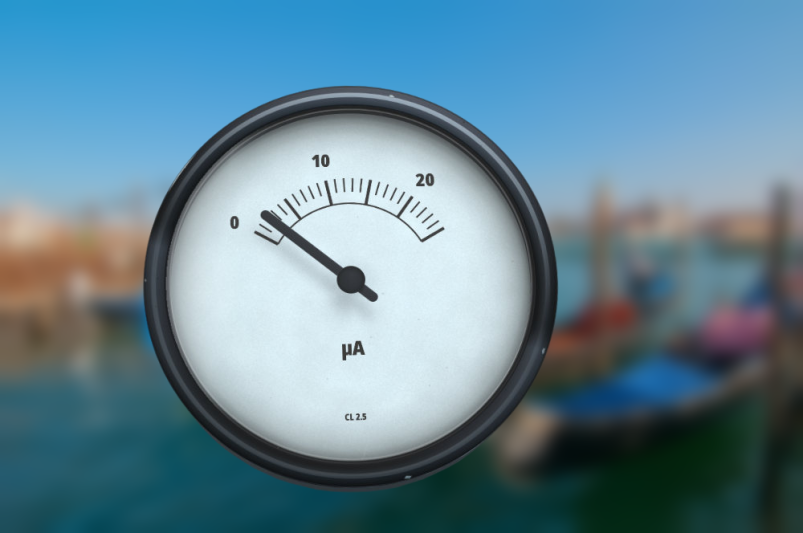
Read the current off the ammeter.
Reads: 2 µA
